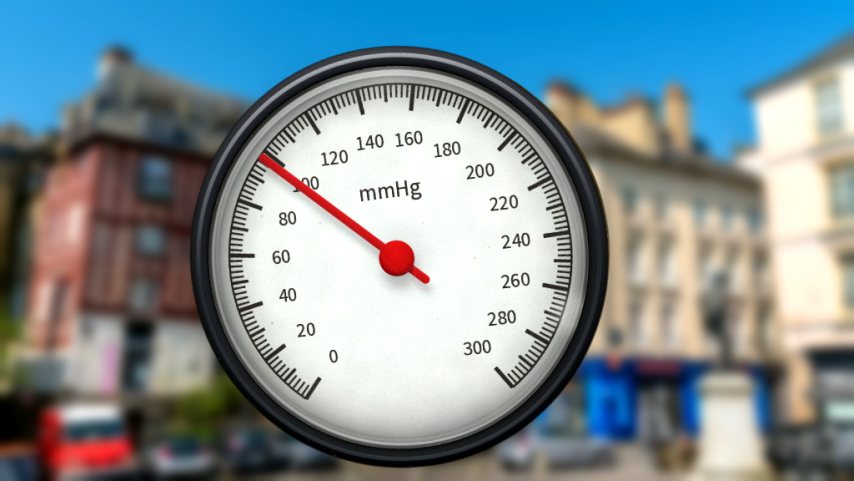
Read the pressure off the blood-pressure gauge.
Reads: 98 mmHg
